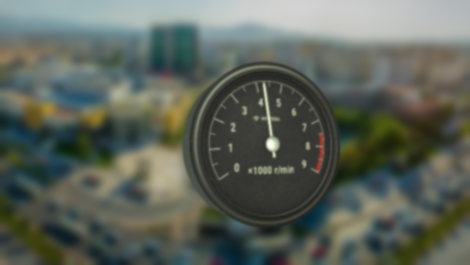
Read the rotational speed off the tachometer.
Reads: 4250 rpm
